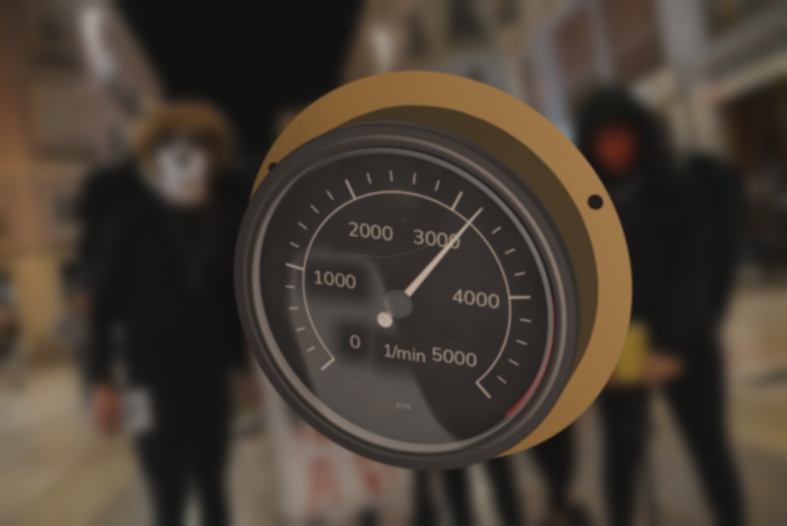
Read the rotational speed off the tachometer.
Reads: 3200 rpm
